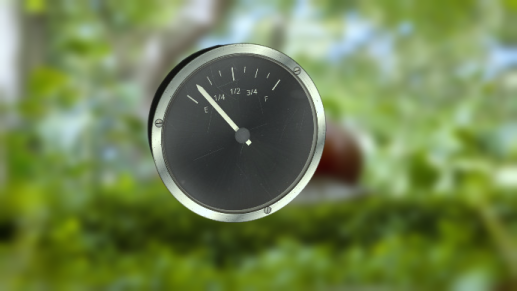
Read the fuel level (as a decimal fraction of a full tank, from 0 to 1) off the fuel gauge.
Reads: 0.125
